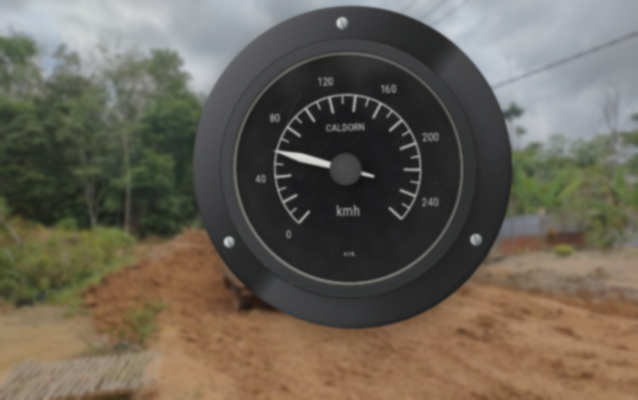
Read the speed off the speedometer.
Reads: 60 km/h
